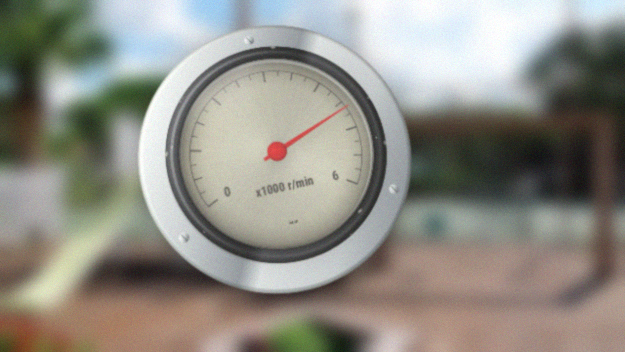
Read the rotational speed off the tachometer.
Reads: 4625 rpm
